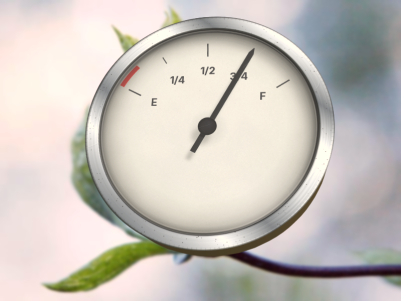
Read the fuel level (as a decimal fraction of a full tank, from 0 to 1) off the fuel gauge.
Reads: 0.75
